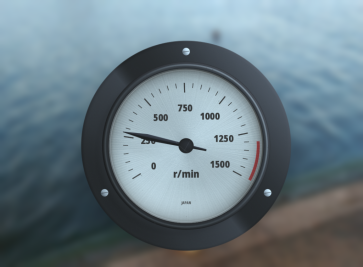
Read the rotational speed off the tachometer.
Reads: 275 rpm
